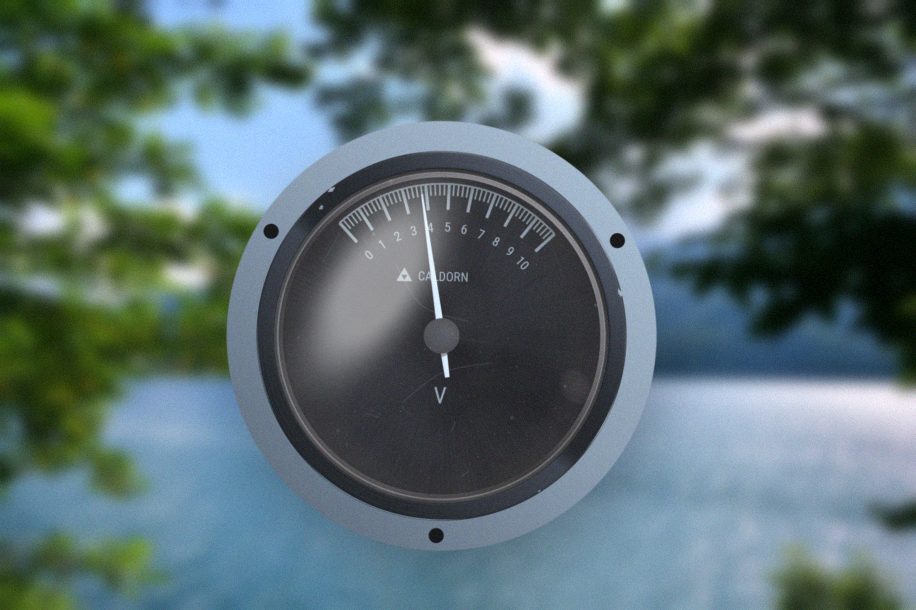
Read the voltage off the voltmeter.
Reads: 3.8 V
